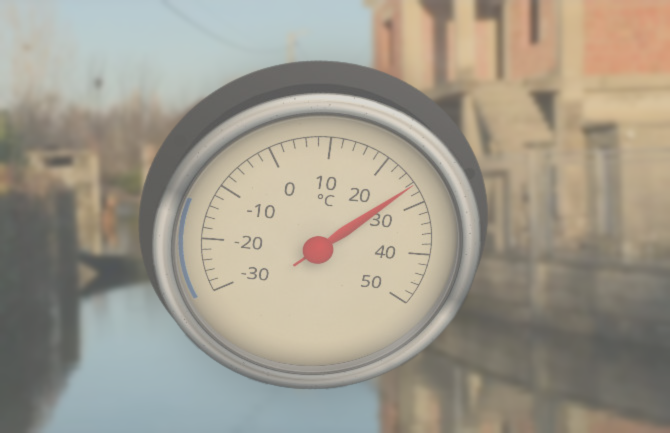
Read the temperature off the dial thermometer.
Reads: 26 °C
